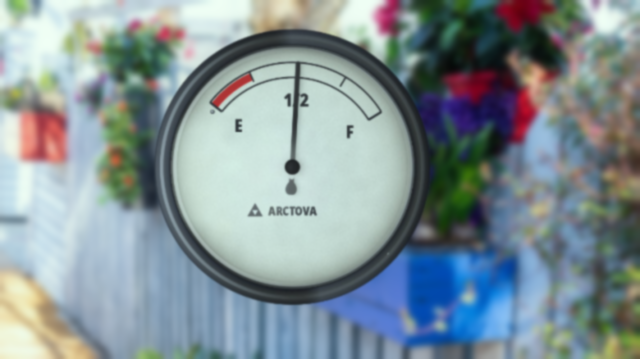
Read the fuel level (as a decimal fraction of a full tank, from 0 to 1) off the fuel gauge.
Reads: 0.5
